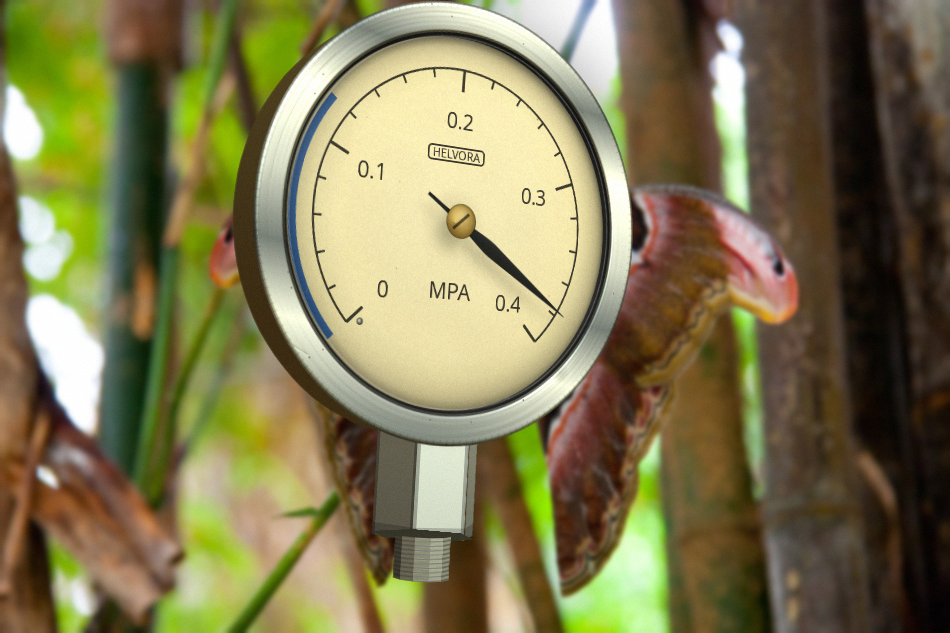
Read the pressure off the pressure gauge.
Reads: 0.38 MPa
